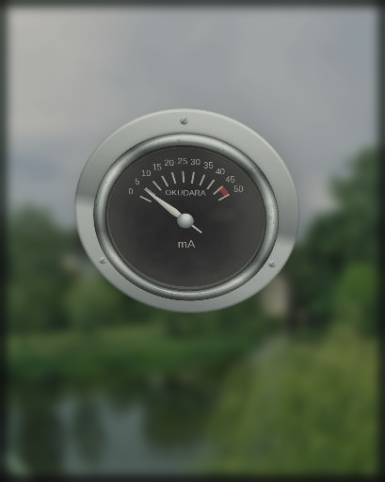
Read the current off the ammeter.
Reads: 5 mA
